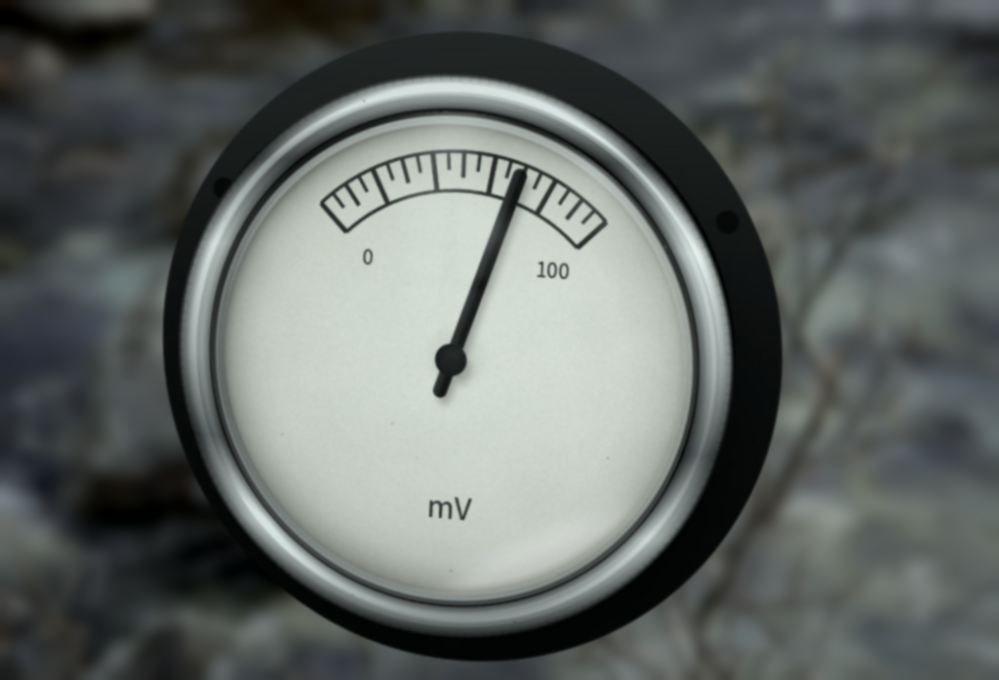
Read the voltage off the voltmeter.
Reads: 70 mV
